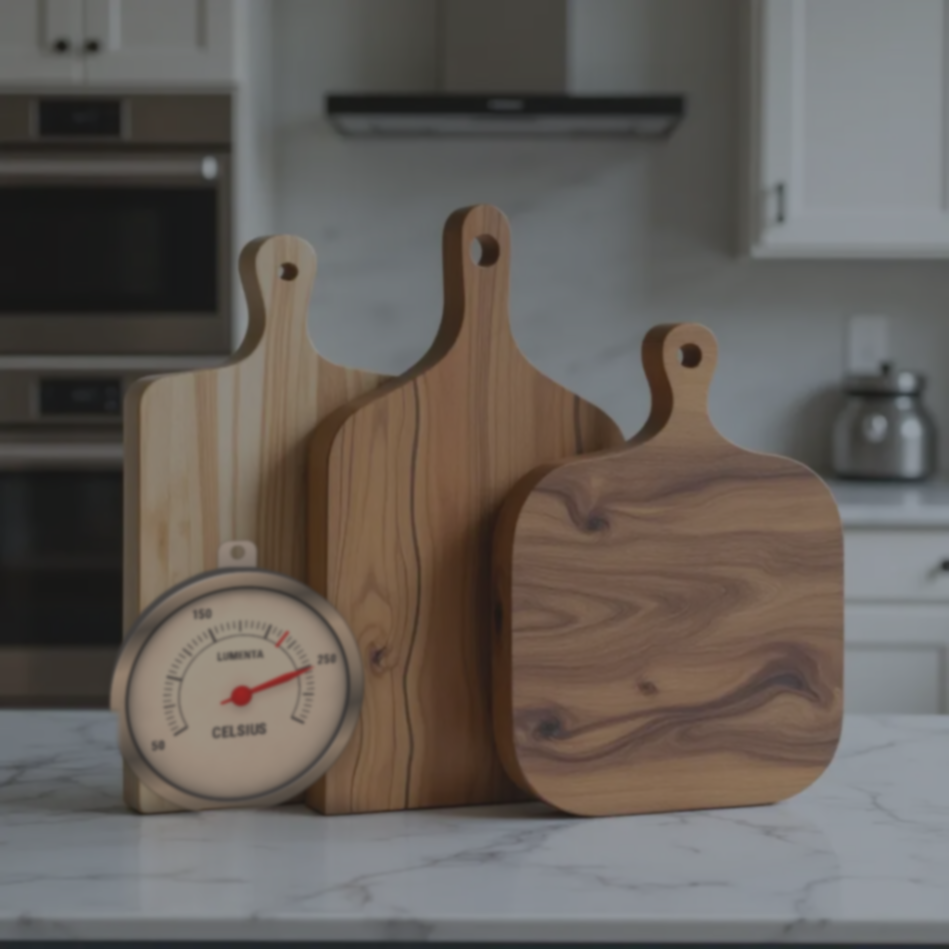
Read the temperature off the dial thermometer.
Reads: 250 °C
